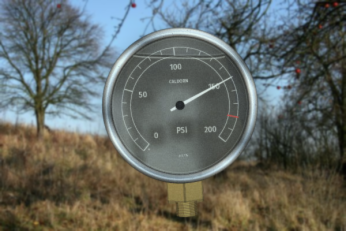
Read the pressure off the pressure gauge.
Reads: 150 psi
